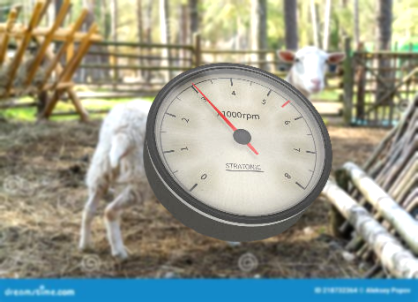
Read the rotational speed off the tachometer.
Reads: 3000 rpm
